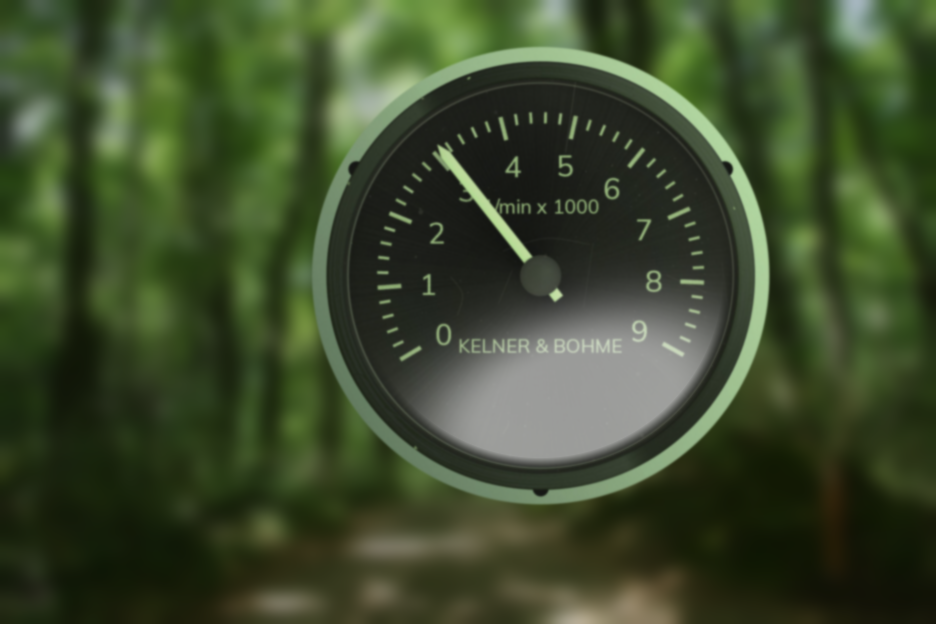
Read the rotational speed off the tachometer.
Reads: 3100 rpm
